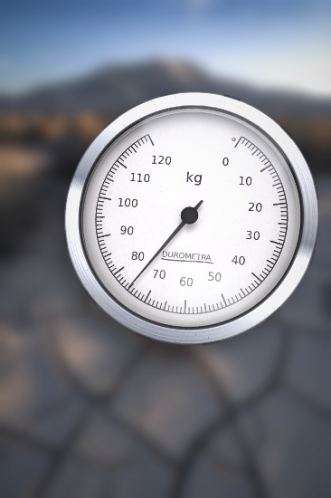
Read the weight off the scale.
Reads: 75 kg
